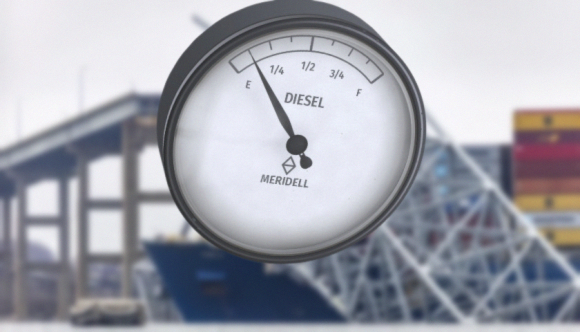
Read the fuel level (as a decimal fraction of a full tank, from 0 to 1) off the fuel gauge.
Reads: 0.125
